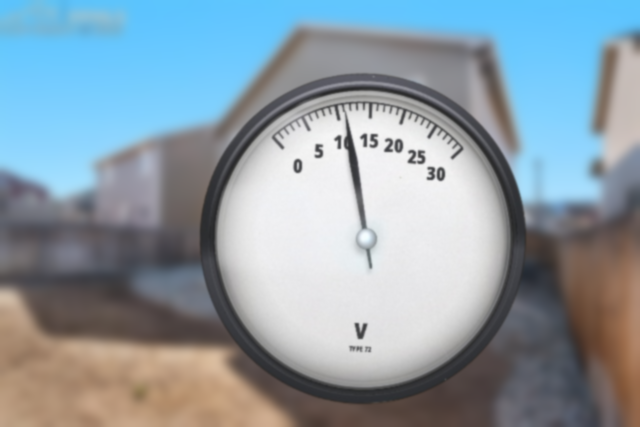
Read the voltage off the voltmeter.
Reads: 11 V
